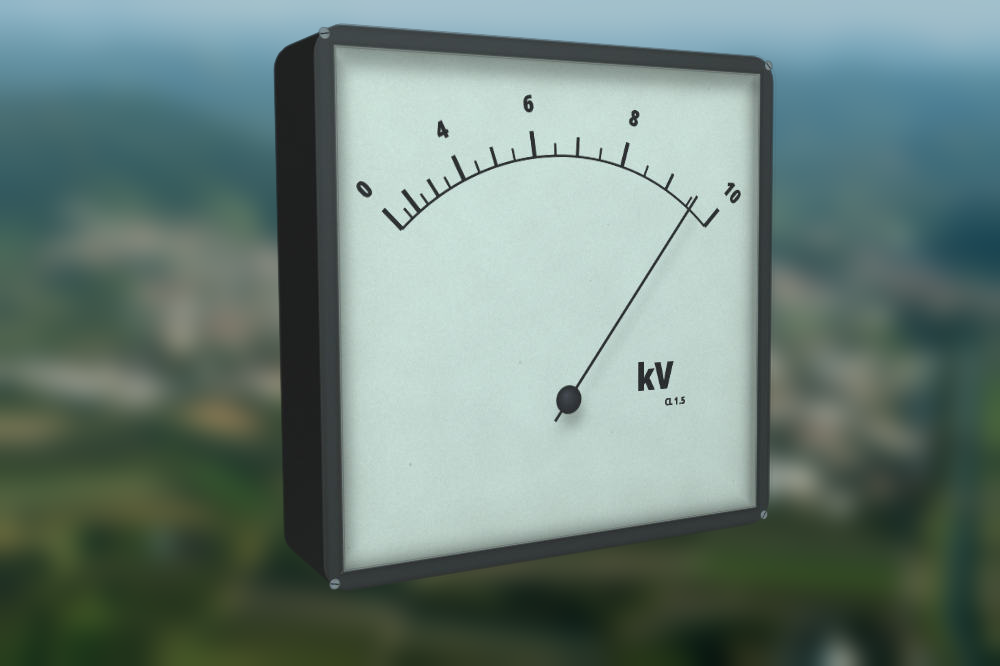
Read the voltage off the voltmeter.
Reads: 9.5 kV
